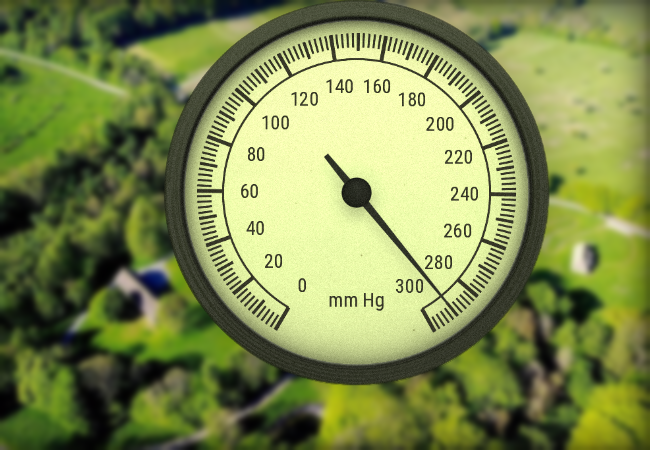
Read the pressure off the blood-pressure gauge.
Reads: 290 mmHg
